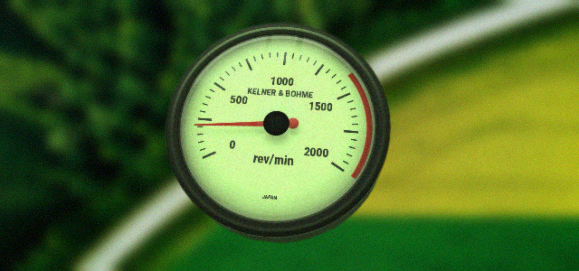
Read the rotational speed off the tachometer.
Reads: 200 rpm
